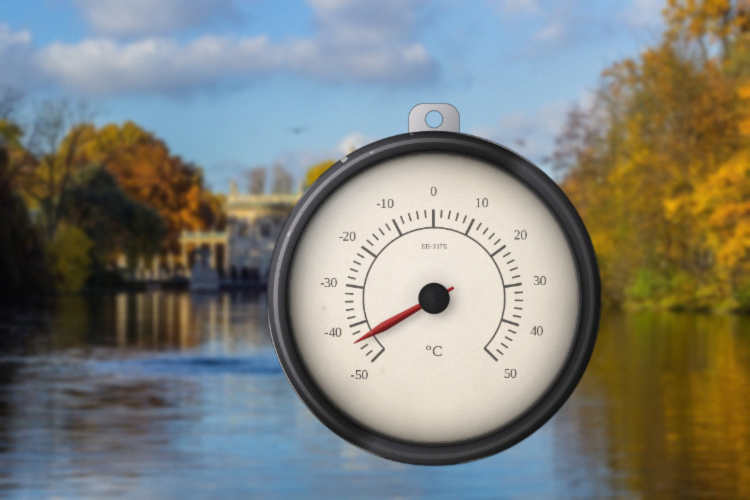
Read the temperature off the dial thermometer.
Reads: -44 °C
